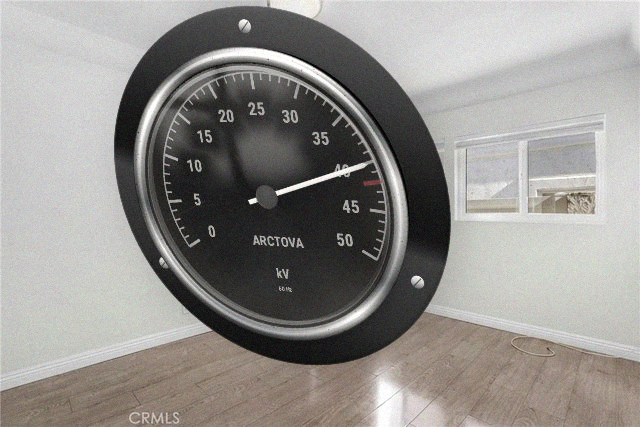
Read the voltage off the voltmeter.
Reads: 40 kV
